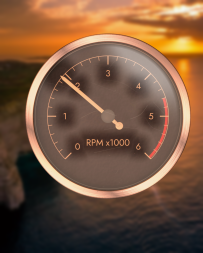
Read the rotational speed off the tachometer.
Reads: 1900 rpm
